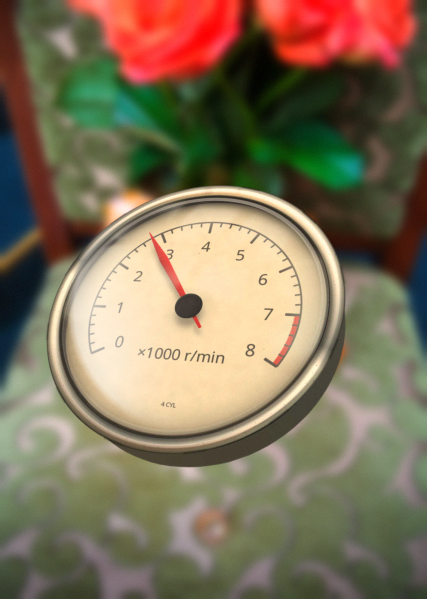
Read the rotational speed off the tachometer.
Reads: 2800 rpm
